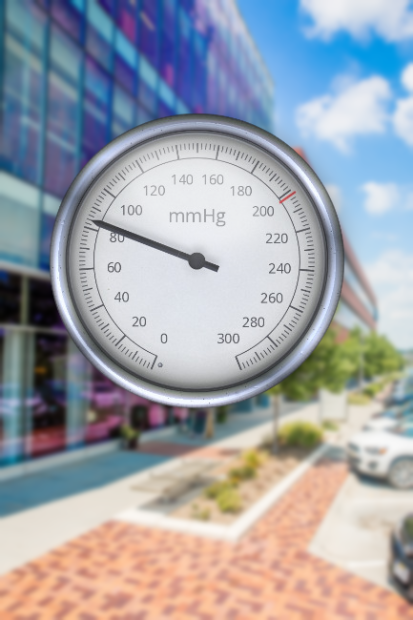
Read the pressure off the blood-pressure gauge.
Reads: 84 mmHg
